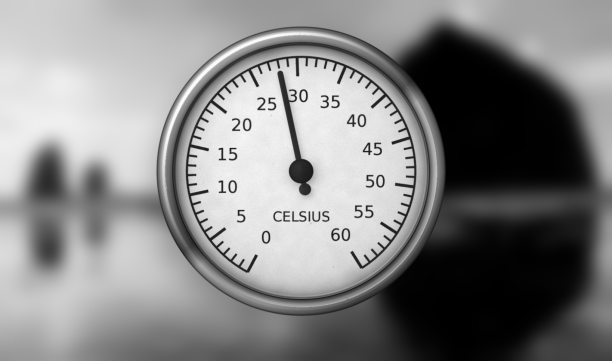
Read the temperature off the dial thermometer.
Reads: 28 °C
